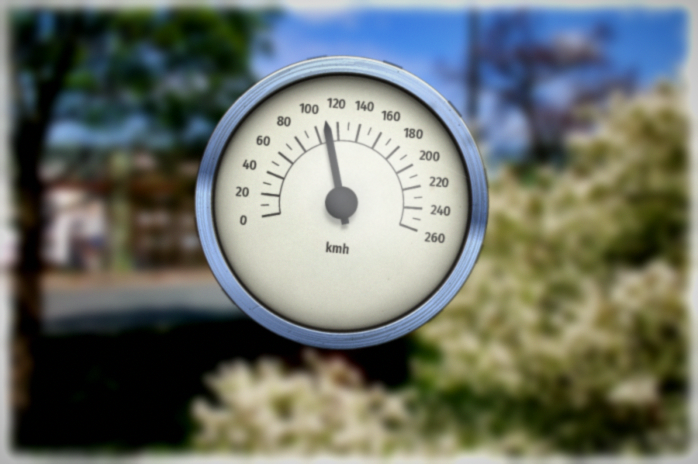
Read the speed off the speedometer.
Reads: 110 km/h
